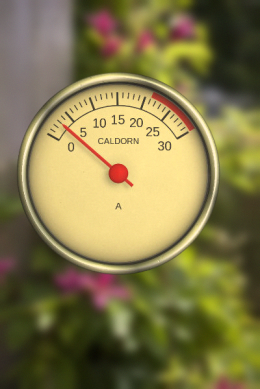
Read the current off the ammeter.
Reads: 3 A
